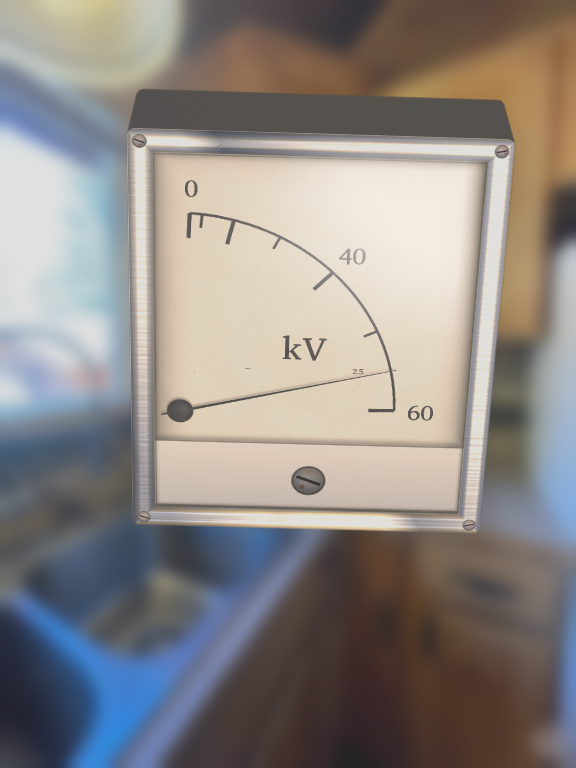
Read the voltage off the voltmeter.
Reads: 55 kV
